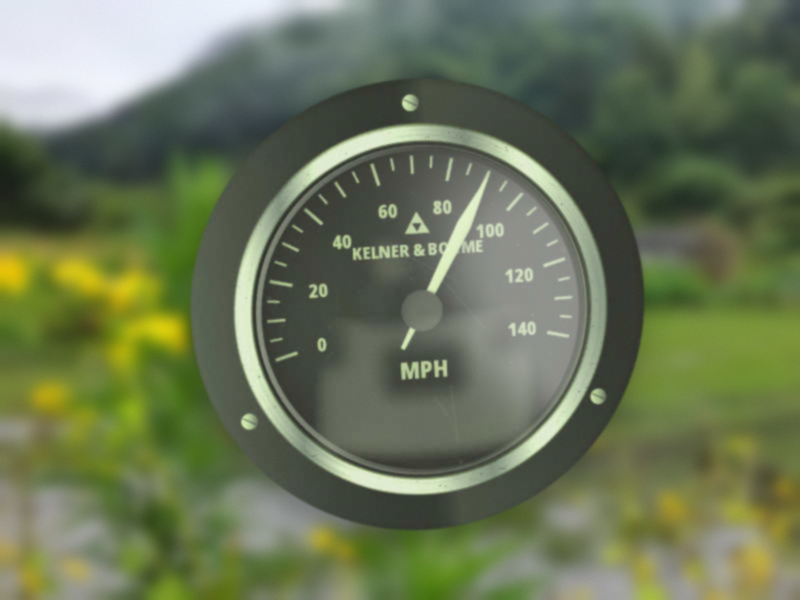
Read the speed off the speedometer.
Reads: 90 mph
